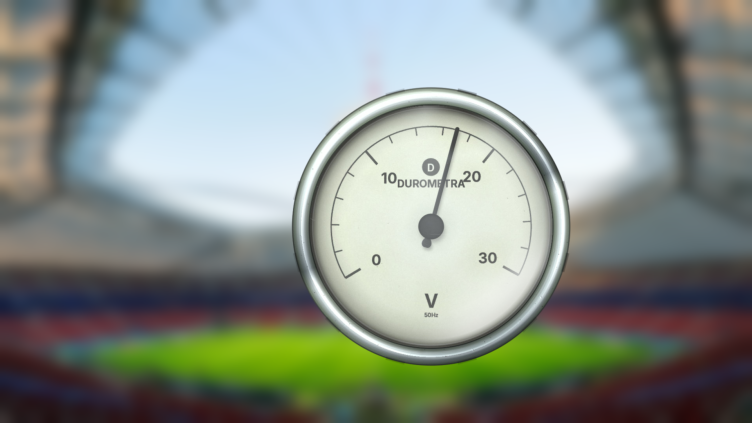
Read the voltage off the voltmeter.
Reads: 17 V
